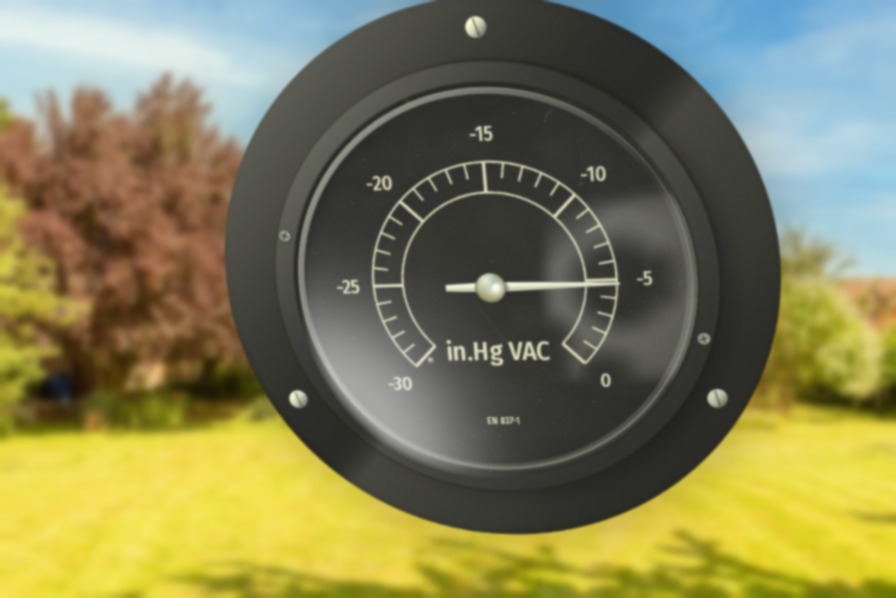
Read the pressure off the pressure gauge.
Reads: -5 inHg
